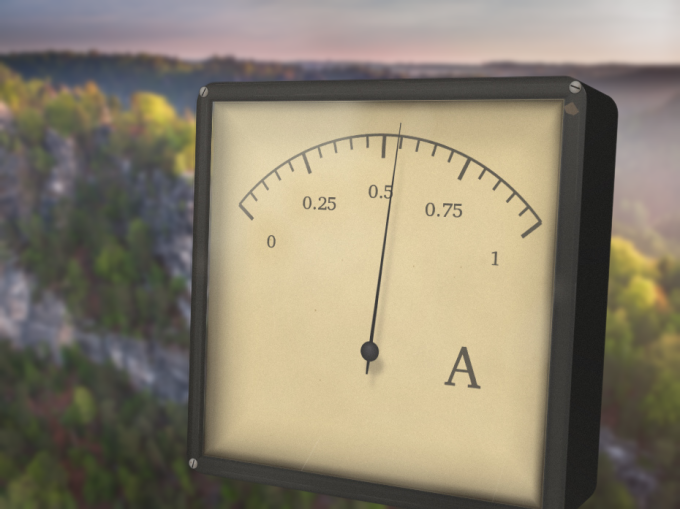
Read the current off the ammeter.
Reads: 0.55 A
